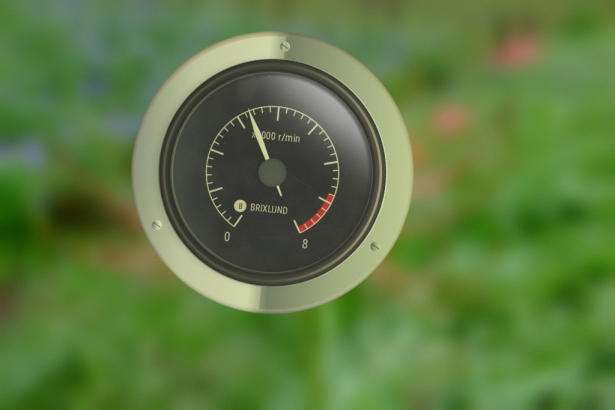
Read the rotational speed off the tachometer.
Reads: 3300 rpm
